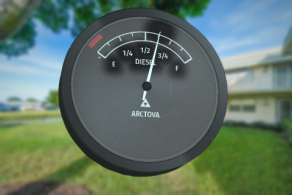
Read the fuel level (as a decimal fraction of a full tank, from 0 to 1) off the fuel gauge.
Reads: 0.625
